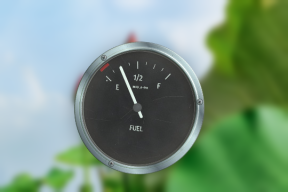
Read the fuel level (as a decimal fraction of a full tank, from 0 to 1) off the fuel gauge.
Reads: 0.25
